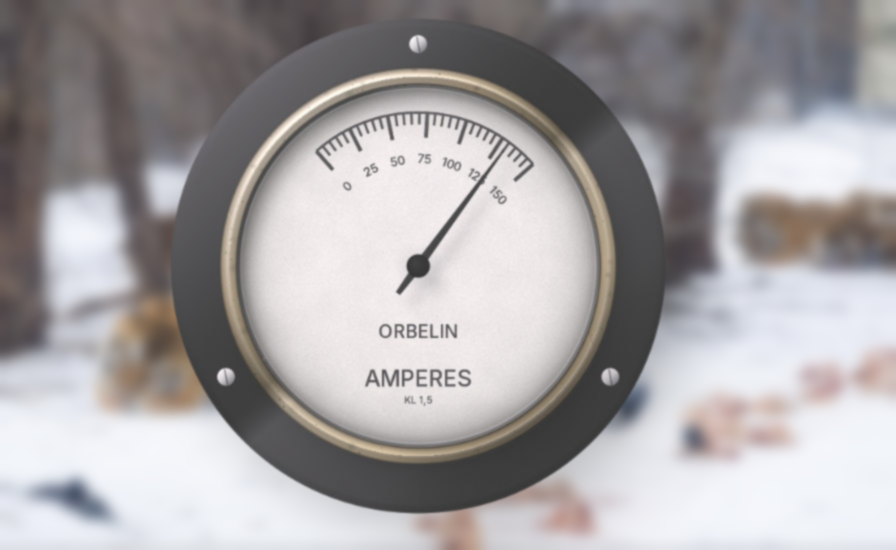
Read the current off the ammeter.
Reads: 130 A
